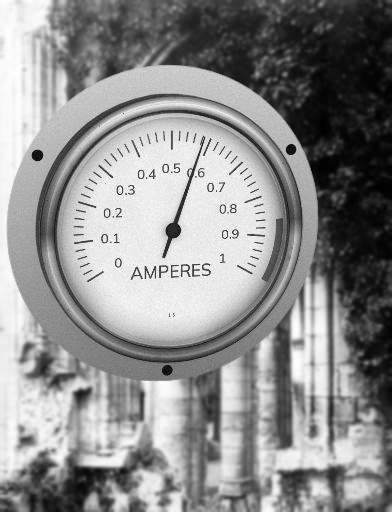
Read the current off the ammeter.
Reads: 0.58 A
